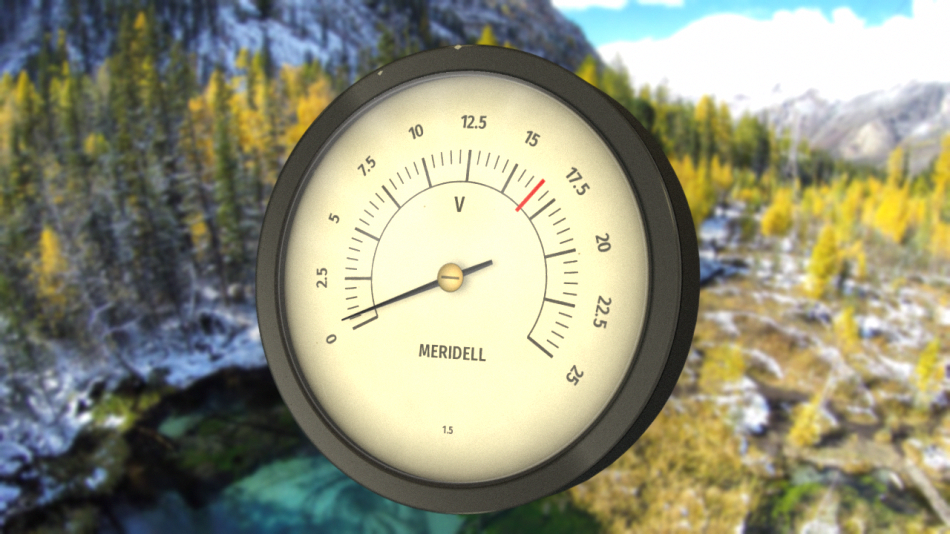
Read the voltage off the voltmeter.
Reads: 0.5 V
